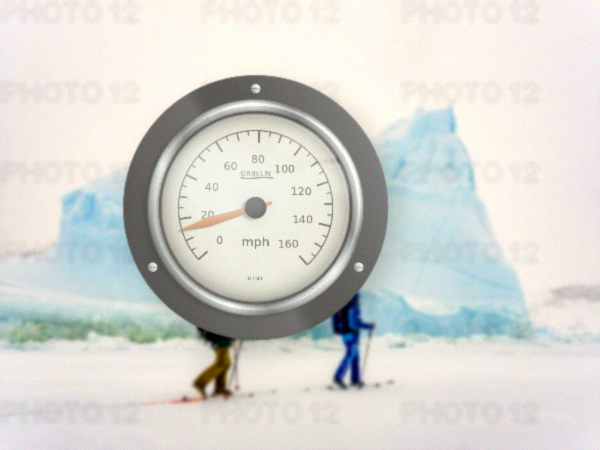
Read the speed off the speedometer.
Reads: 15 mph
